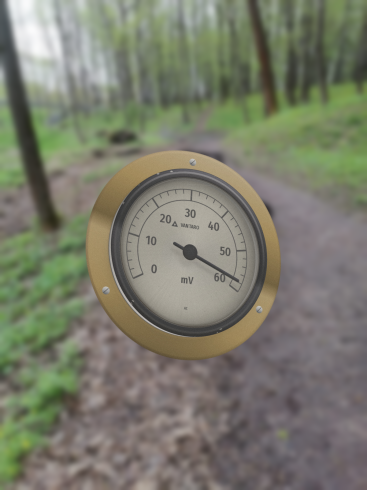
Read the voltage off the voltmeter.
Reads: 58 mV
